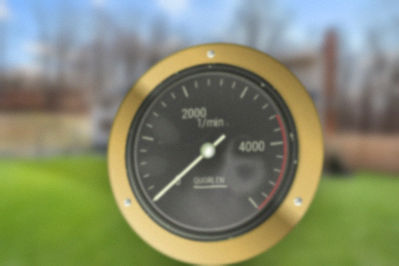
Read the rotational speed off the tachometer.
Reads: 0 rpm
